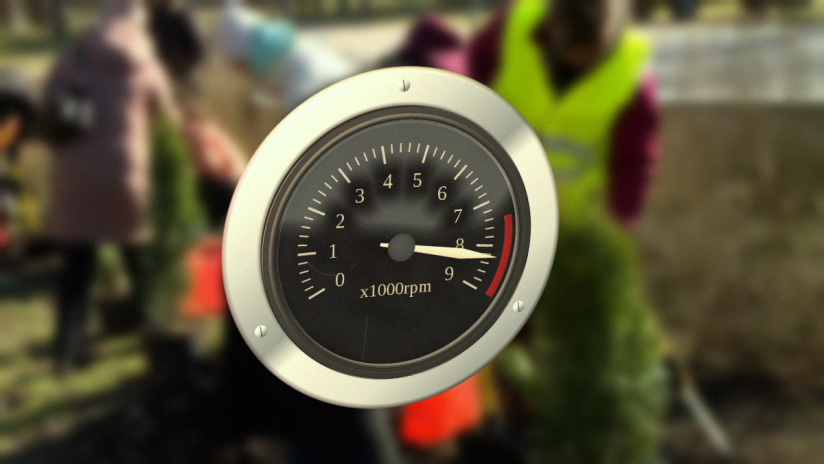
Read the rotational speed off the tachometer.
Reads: 8200 rpm
